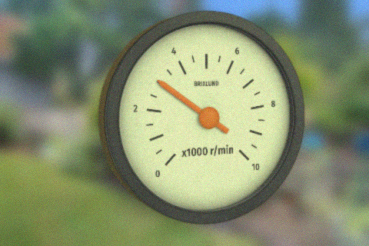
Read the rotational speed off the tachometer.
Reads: 3000 rpm
